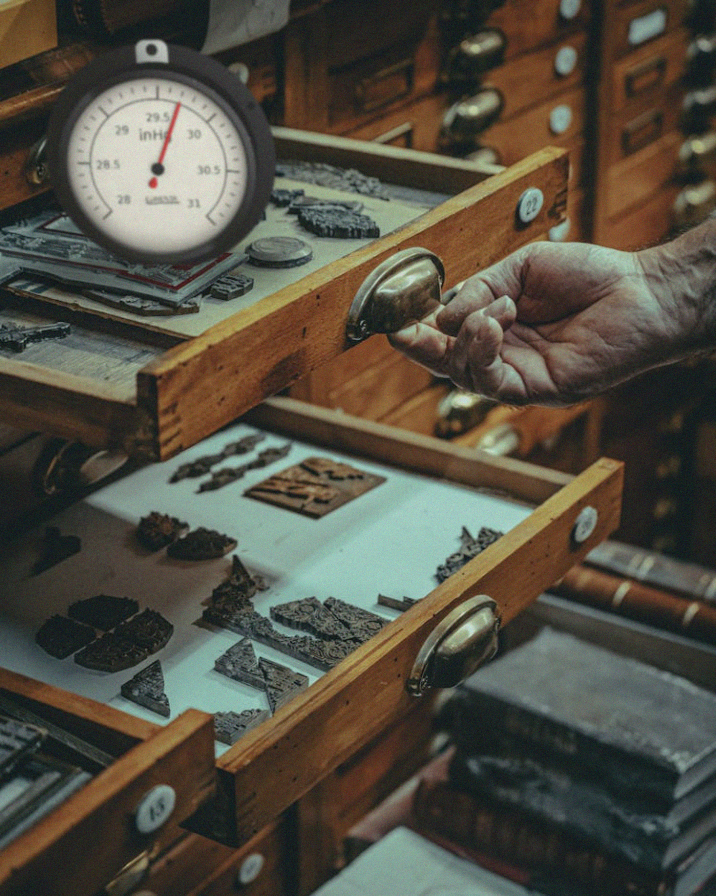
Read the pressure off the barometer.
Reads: 29.7 inHg
